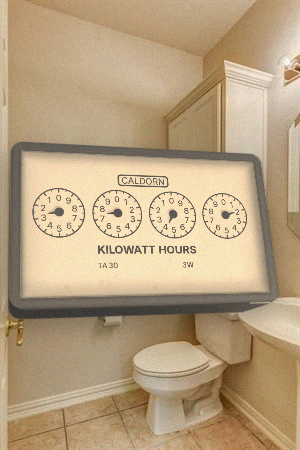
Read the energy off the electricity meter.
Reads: 2742 kWh
